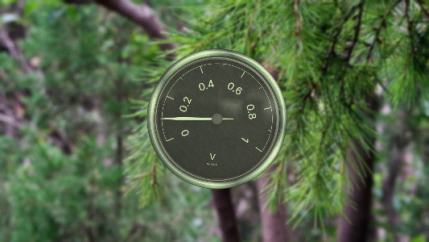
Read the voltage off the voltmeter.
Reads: 0.1 V
